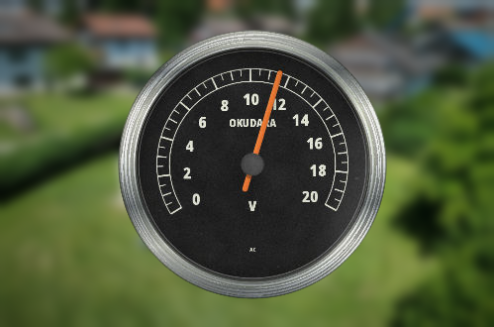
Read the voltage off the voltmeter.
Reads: 11.5 V
